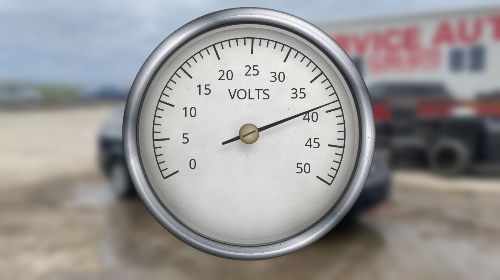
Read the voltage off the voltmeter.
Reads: 39 V
